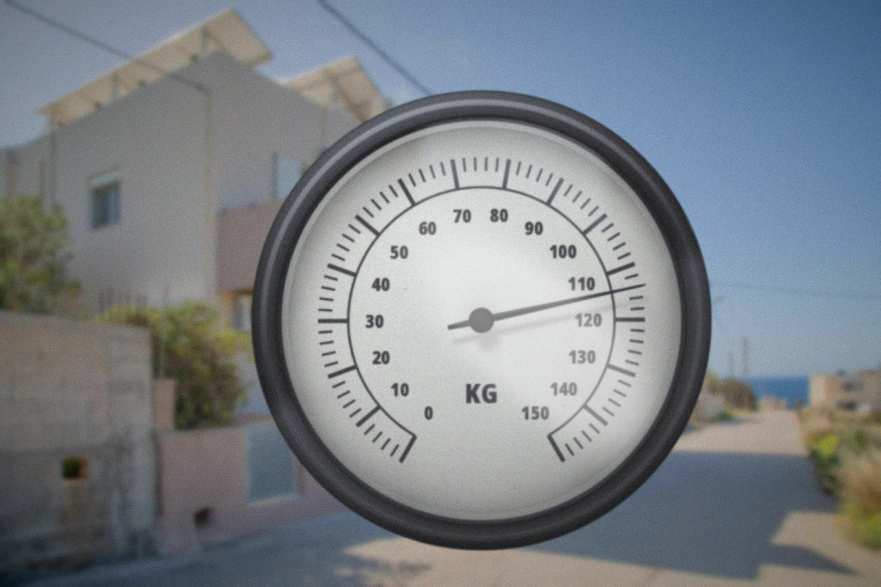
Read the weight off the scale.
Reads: 114 kg
